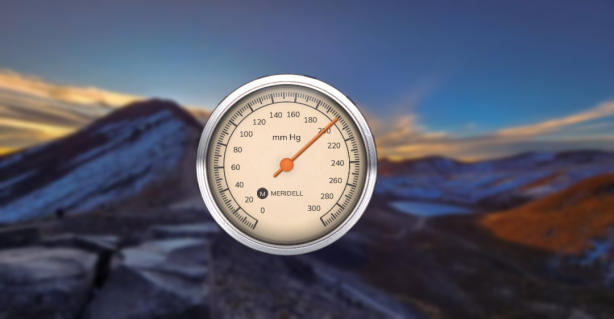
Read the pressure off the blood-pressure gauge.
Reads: 200 mmHg
